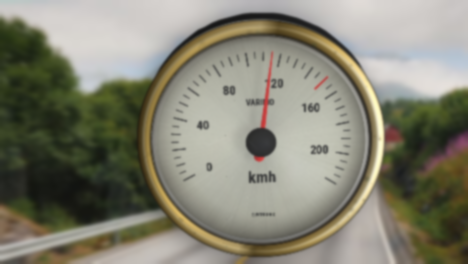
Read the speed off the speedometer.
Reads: 115 km/h
